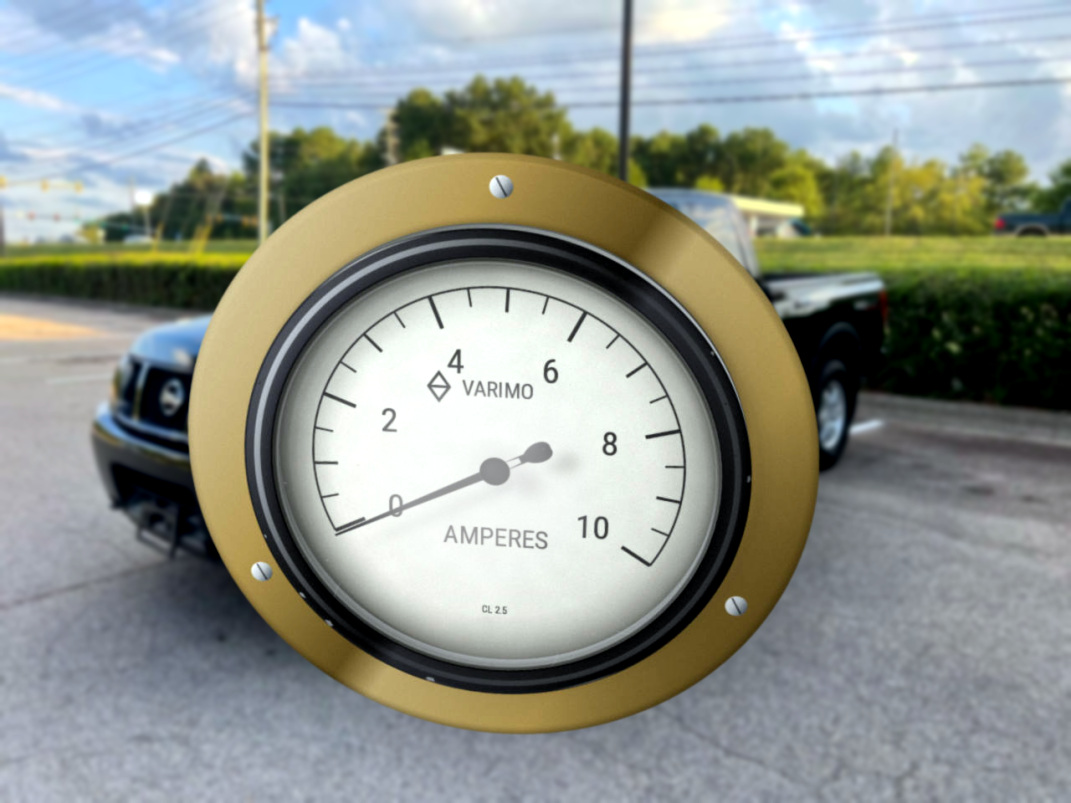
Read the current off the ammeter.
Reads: 0 A
